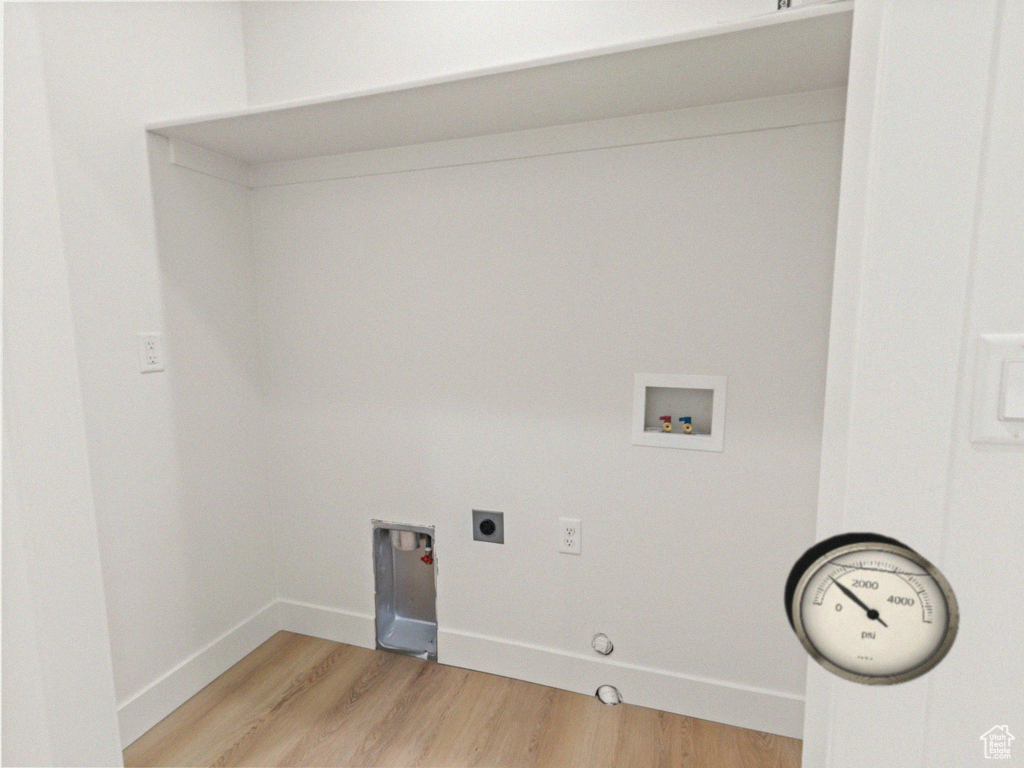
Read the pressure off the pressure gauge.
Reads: 1000 psi
